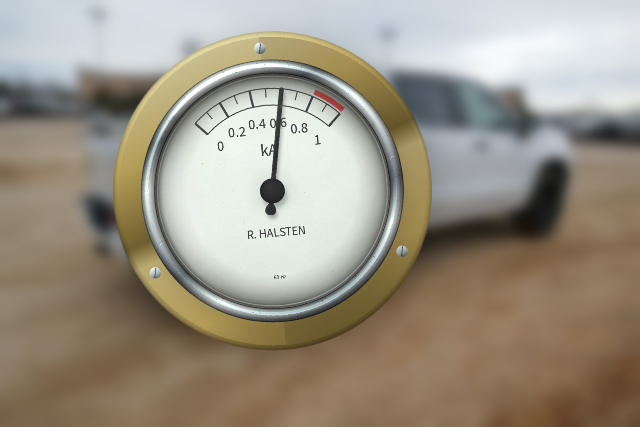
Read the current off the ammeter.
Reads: 0.6 kA
